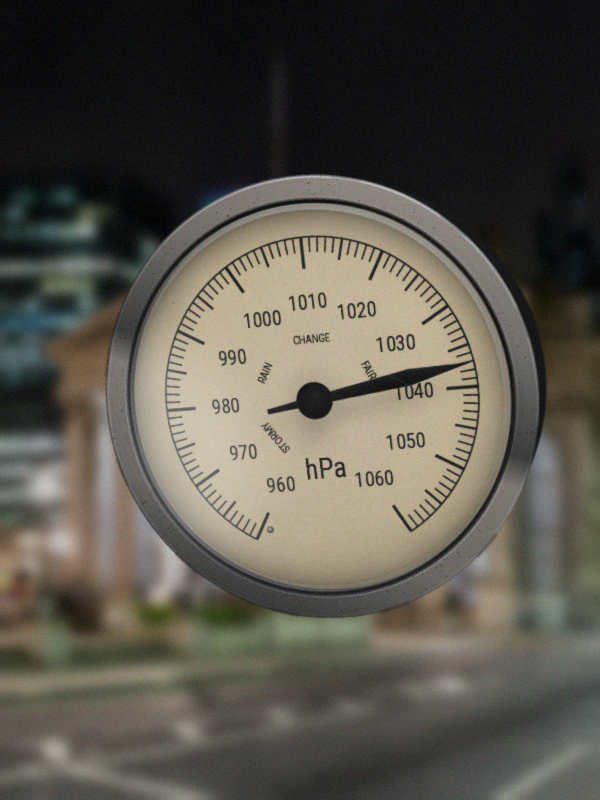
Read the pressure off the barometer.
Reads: 1037 hPa
